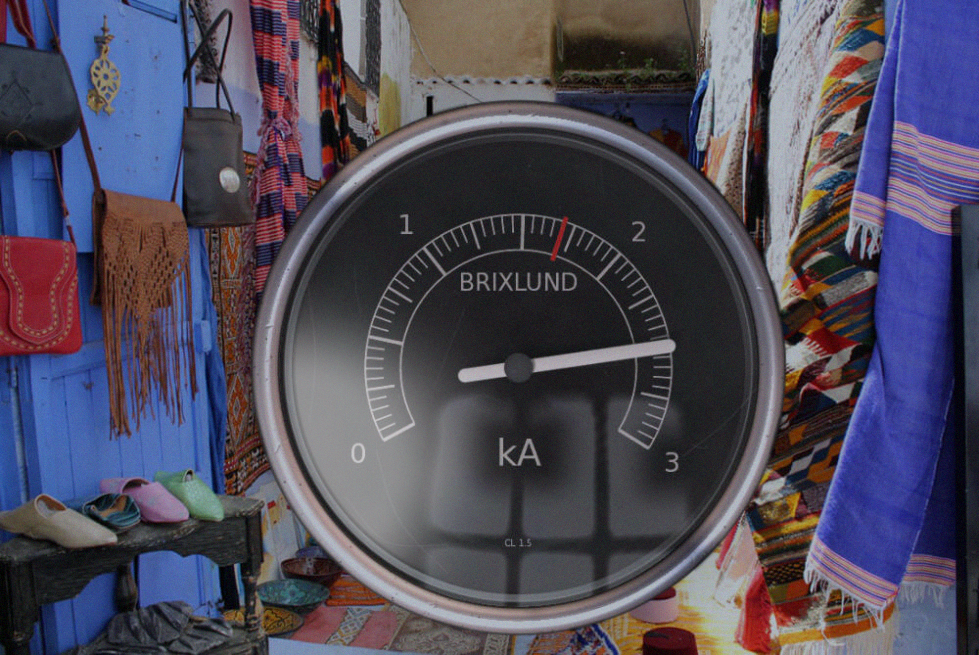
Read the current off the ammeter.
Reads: 2.5 kA
